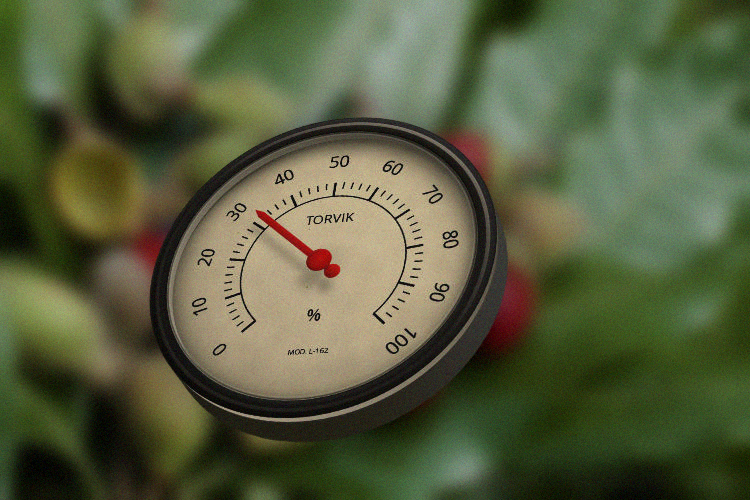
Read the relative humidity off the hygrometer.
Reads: 32 %
